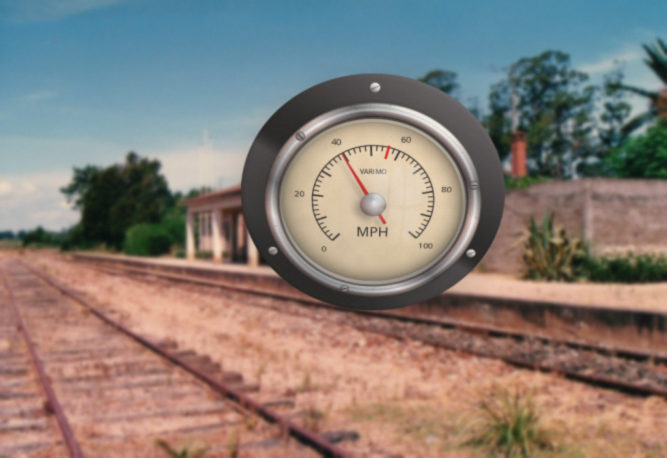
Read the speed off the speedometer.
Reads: 40 mph
